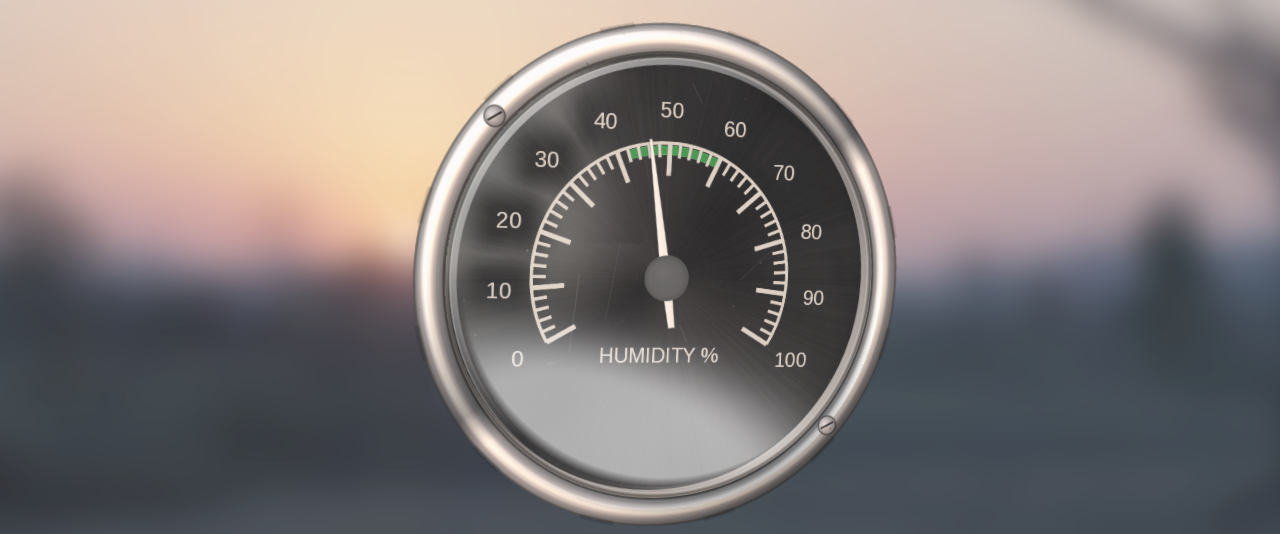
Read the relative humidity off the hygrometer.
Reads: 46 %
